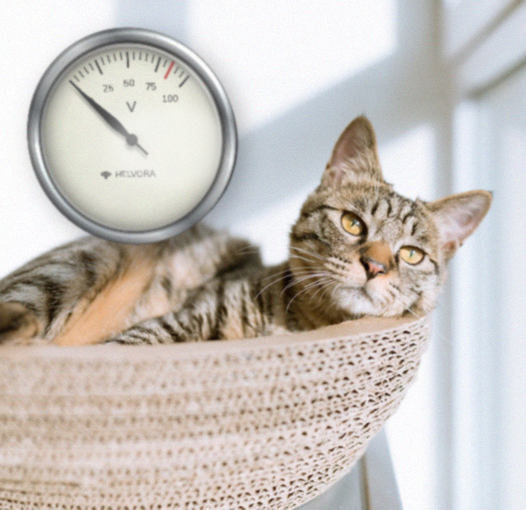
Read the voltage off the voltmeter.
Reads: 0 V
